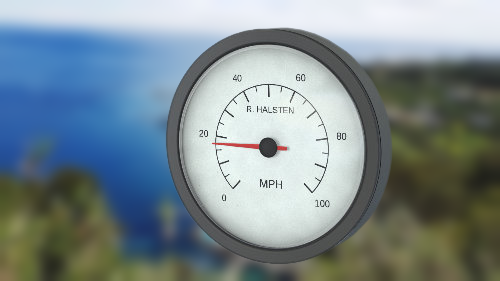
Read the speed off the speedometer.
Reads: 17.5 mph
